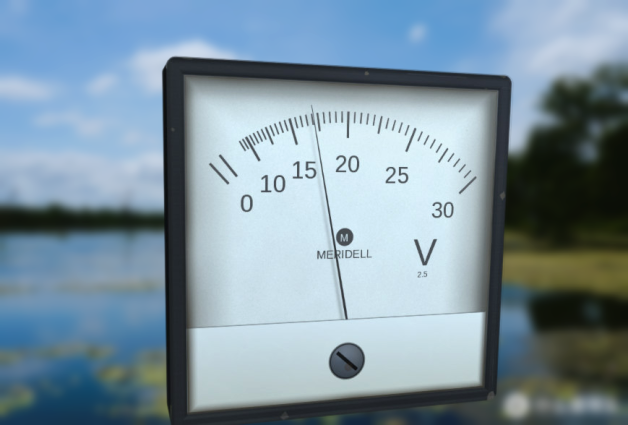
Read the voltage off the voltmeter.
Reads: 17 V
